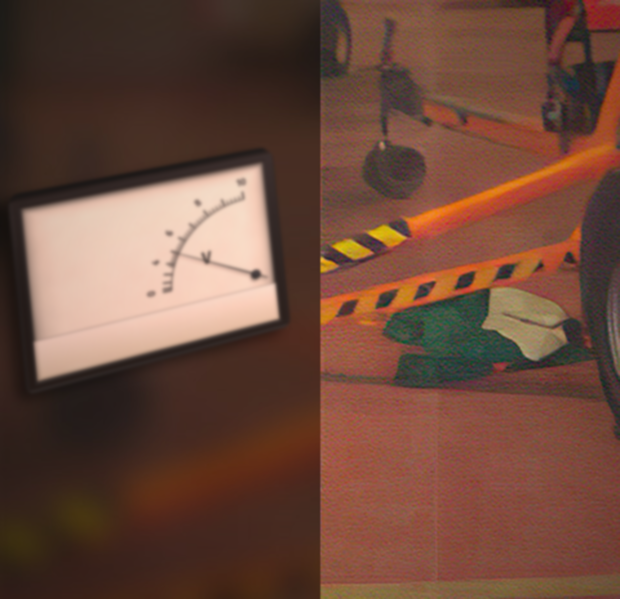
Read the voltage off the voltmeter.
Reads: 5 V
